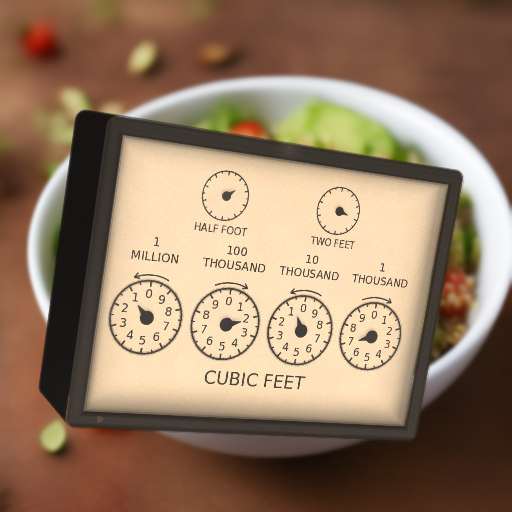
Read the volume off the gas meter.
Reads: 120700 ft³
